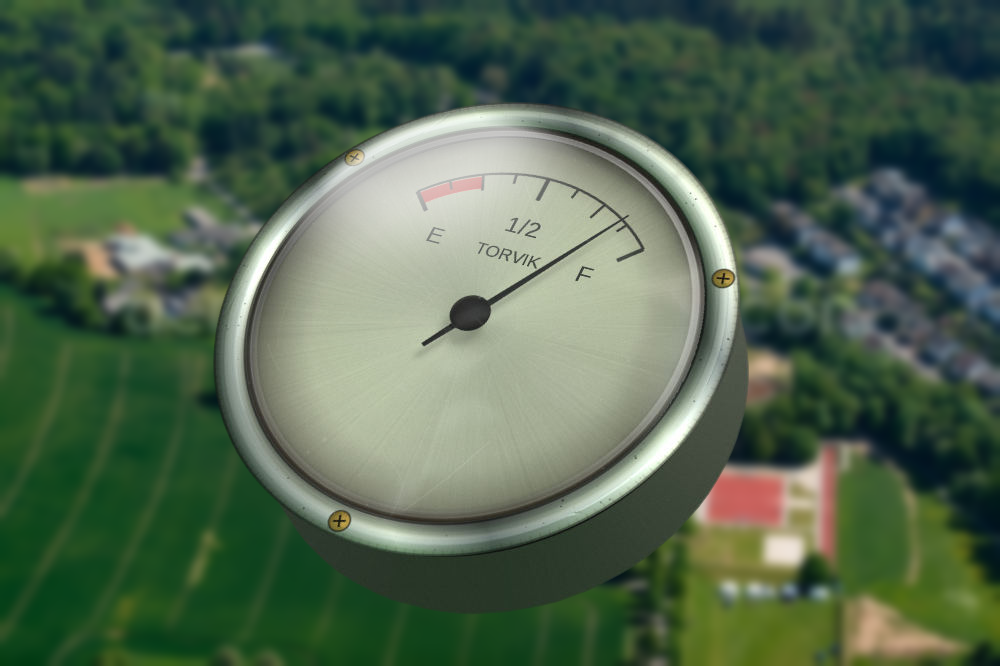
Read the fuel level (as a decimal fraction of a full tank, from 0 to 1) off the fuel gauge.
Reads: 0.875
